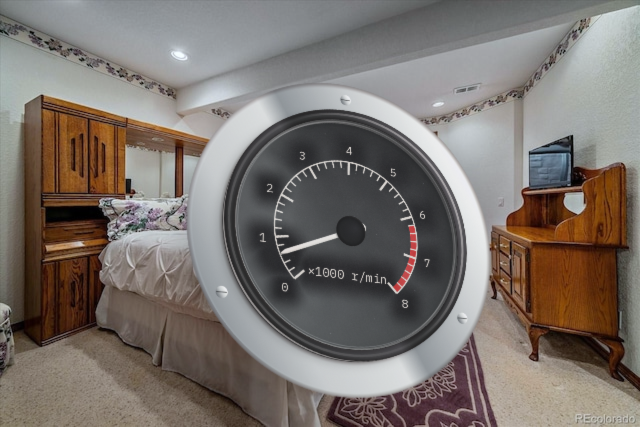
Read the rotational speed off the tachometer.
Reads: 600 rpm
